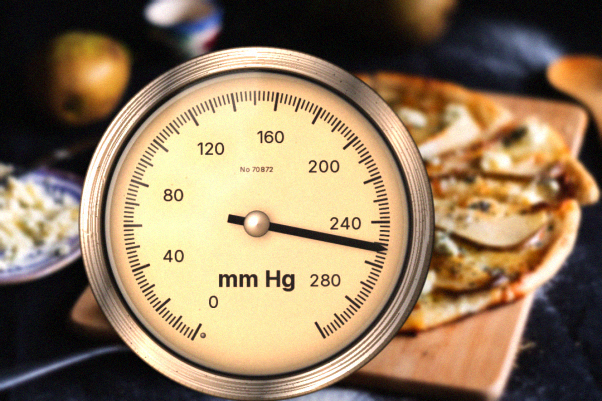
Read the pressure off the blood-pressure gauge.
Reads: 252 mmHg
